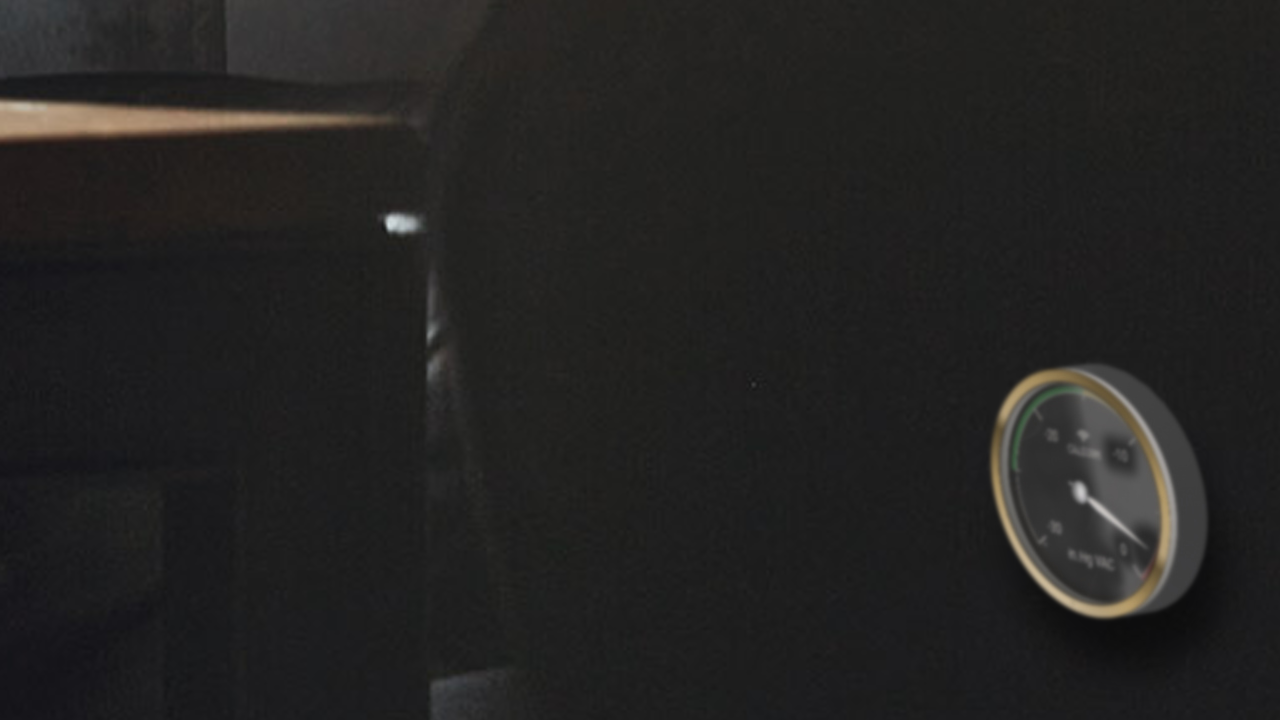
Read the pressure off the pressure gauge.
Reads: -2.5 inHg
